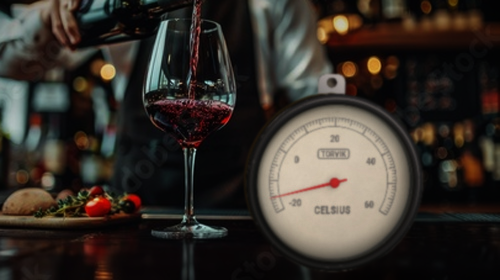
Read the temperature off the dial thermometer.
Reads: -15 °C
